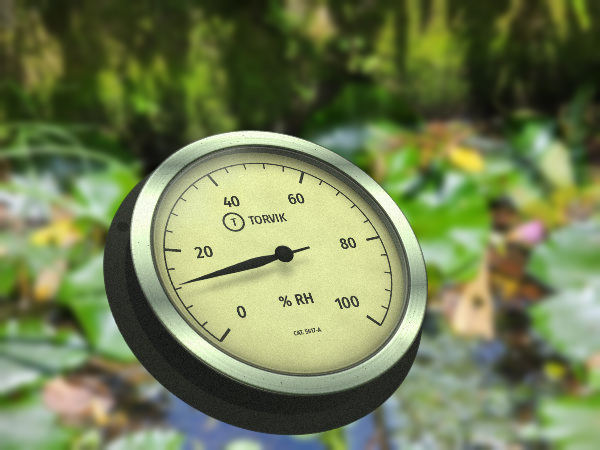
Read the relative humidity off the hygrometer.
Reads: 12 %
